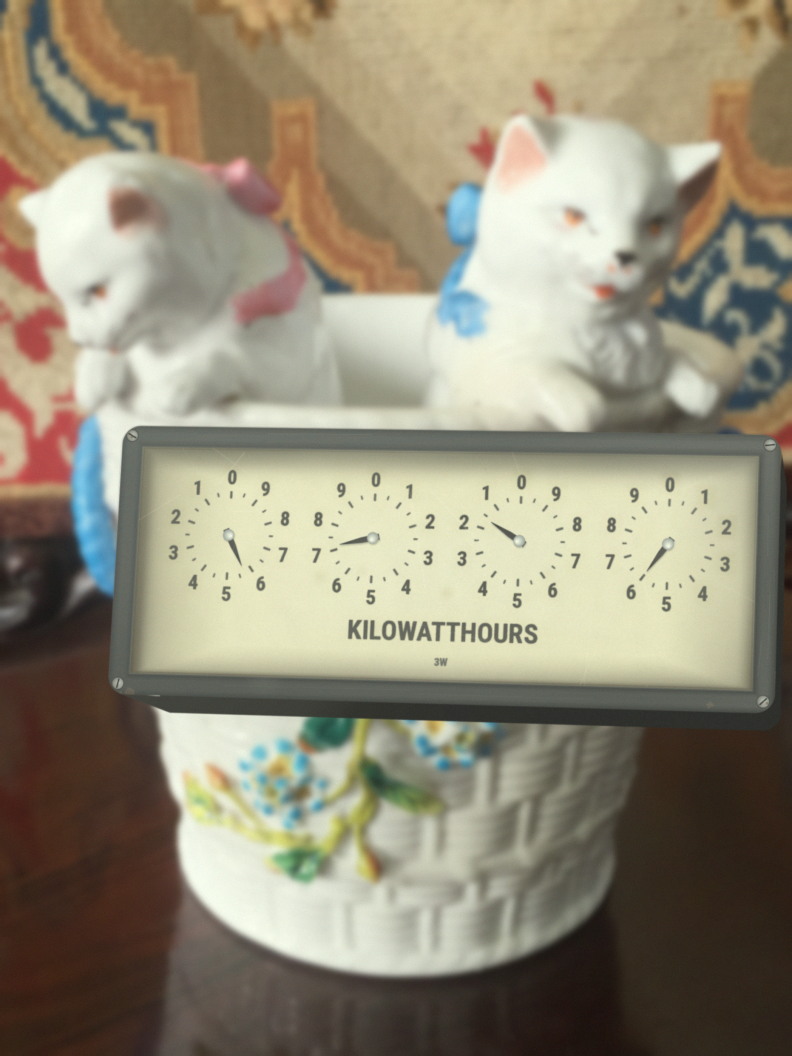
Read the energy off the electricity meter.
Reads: 5716 kWh
